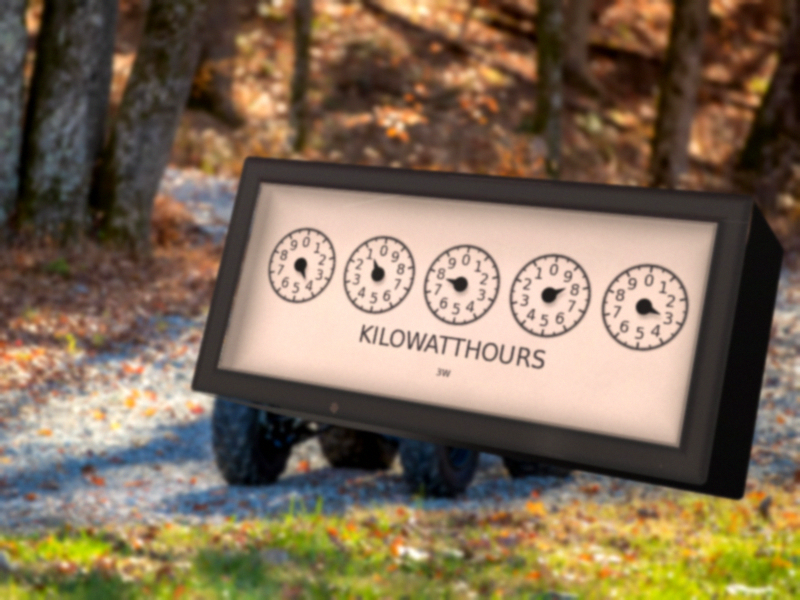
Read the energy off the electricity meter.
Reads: 40783 kWh
